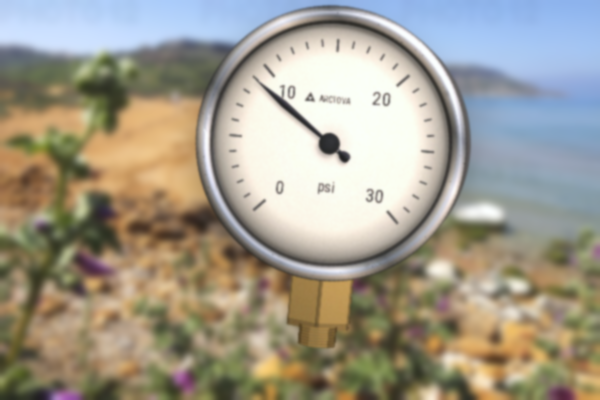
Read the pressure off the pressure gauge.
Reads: 9 psi
